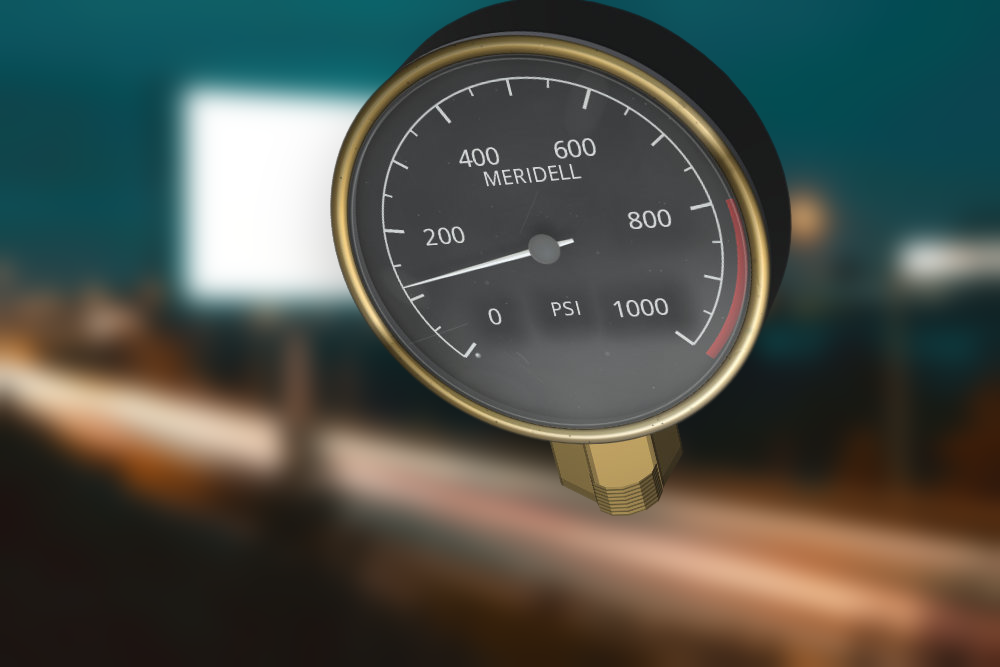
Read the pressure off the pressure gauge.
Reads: 125 psi
